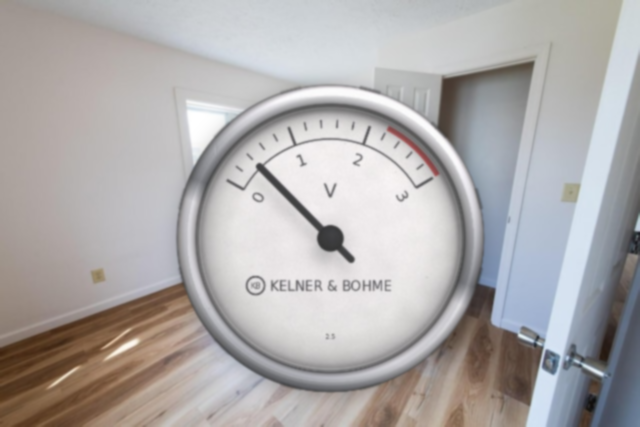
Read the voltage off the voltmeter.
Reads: 0.4 V
